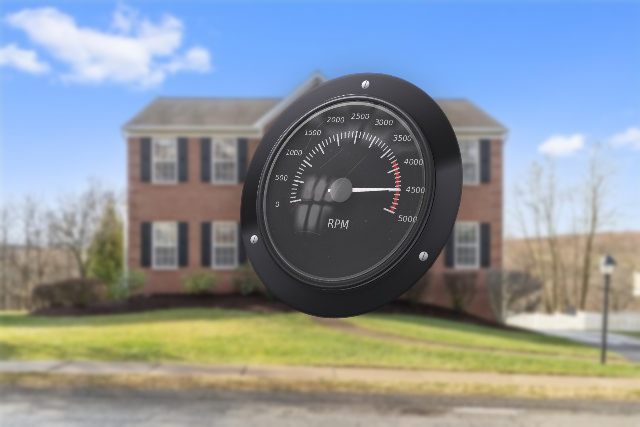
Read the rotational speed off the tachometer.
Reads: 4500 rpm
